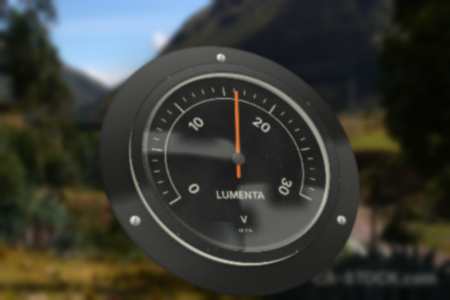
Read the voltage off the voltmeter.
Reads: 16 V
